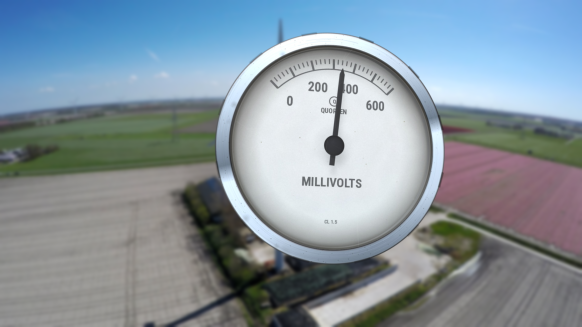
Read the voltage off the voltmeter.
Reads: 340 mV
